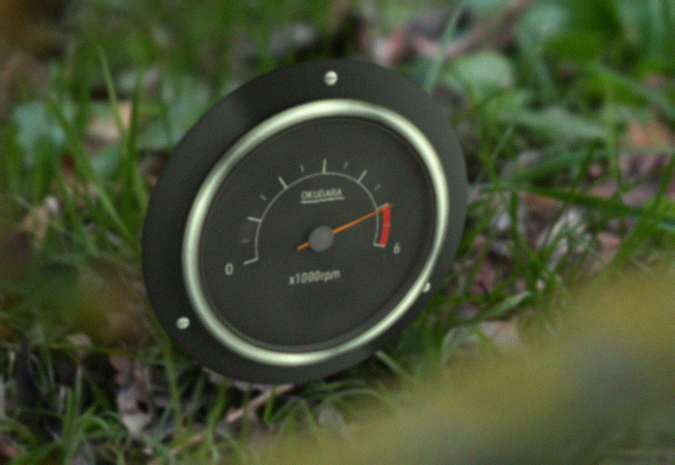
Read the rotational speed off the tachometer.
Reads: 5000 rpm
